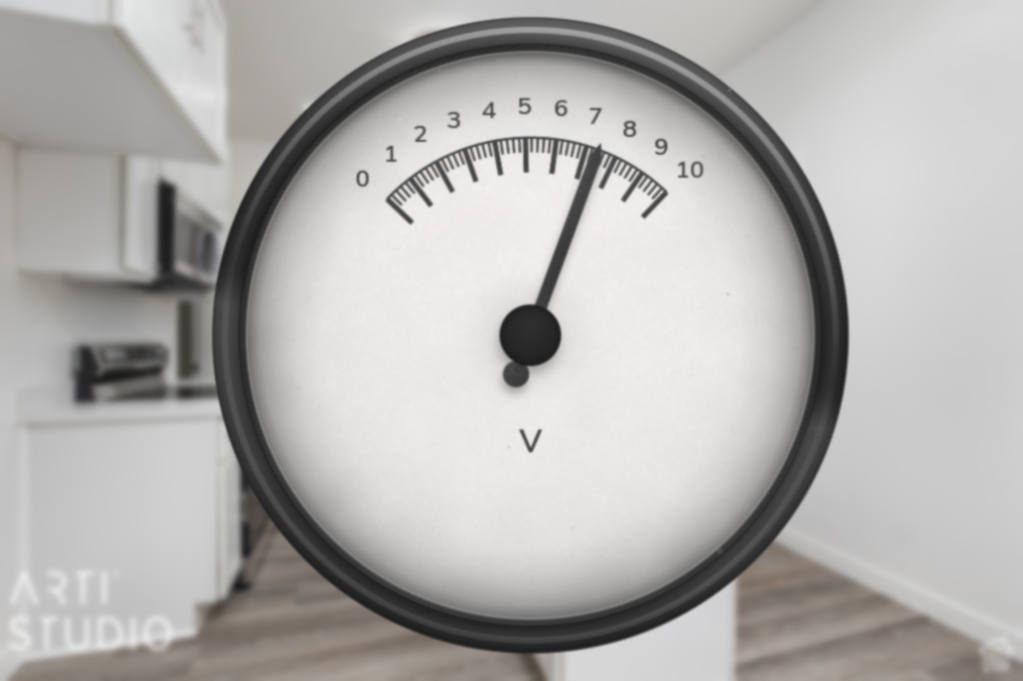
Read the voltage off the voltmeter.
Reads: 7.4 V
